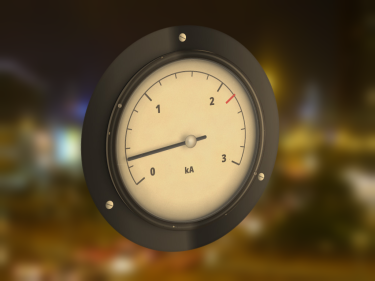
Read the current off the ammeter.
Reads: 0.3 kA
